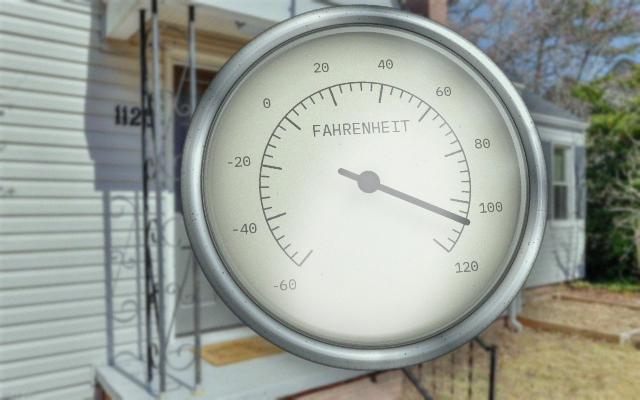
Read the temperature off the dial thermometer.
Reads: 108 °F
